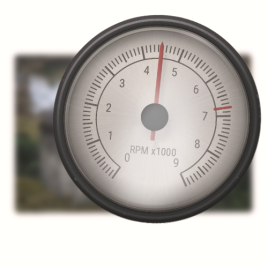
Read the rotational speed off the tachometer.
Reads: 4500 rpm
